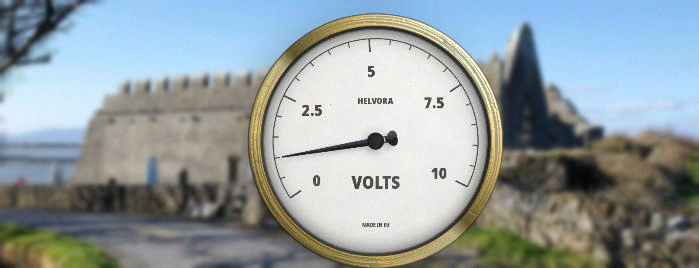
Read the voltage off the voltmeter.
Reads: 1 V
